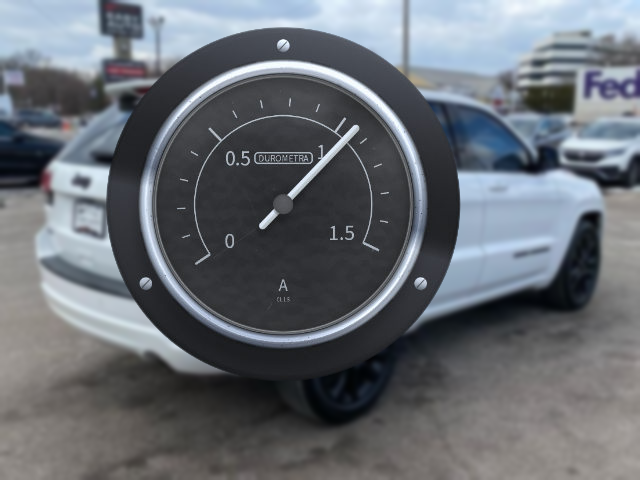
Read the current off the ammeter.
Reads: 1.05 A
